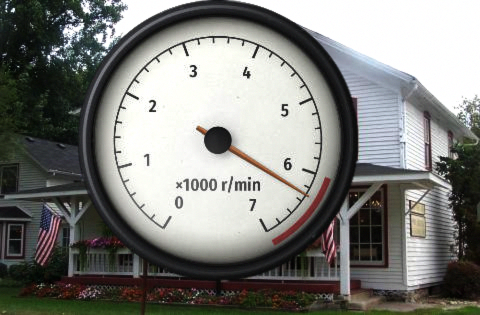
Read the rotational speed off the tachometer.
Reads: 6300 rpm
